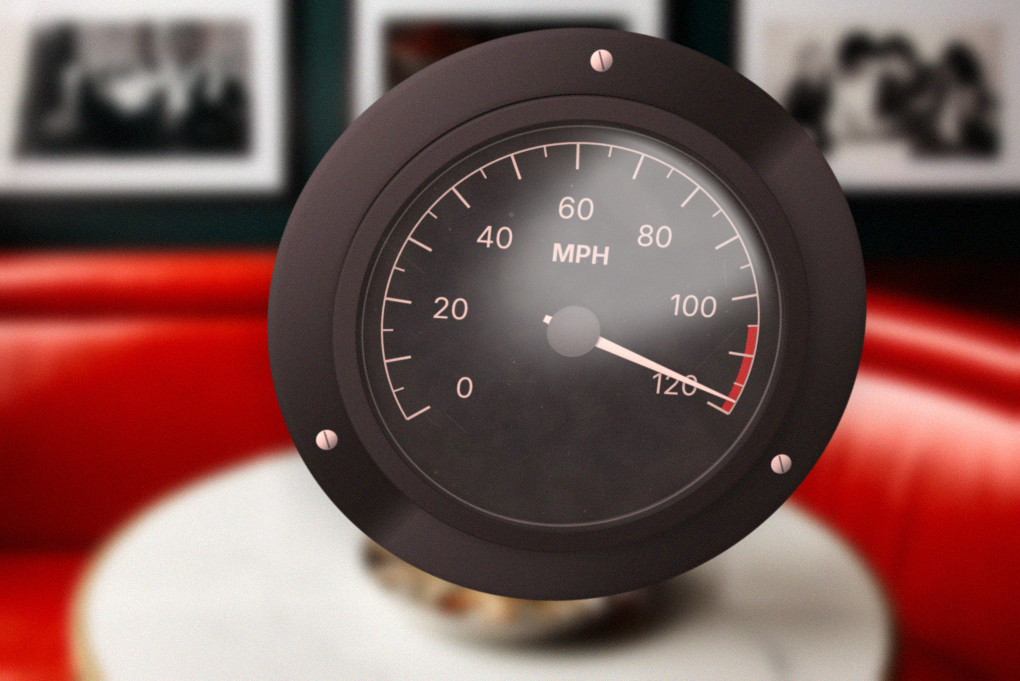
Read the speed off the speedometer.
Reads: 117.5 mph
